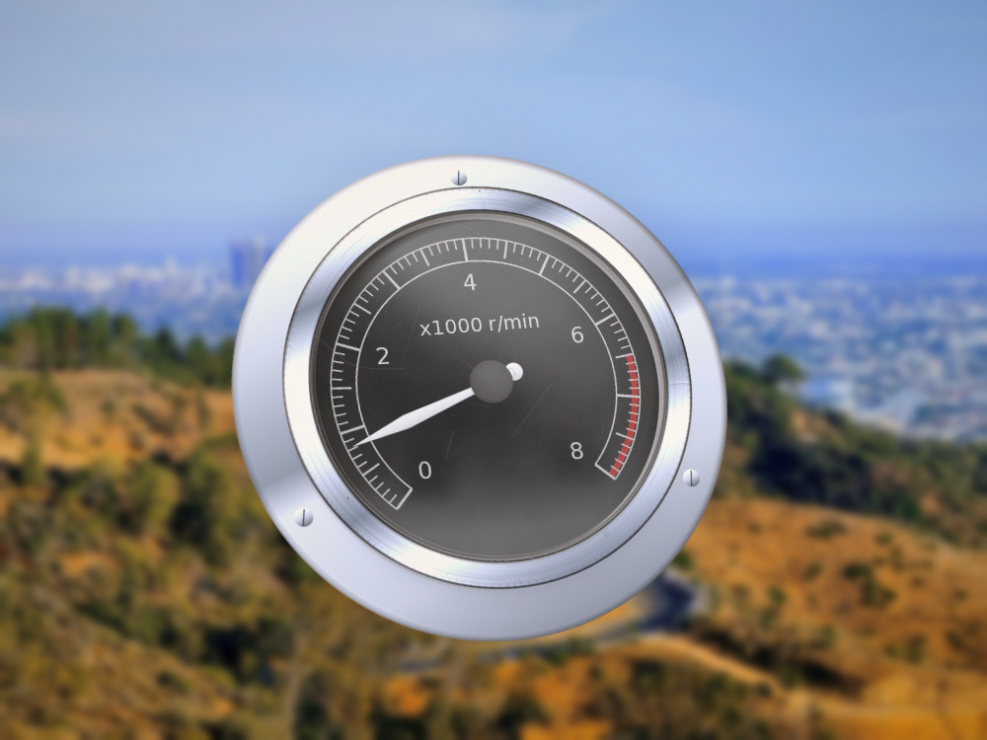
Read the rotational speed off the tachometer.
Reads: 800 rpm
